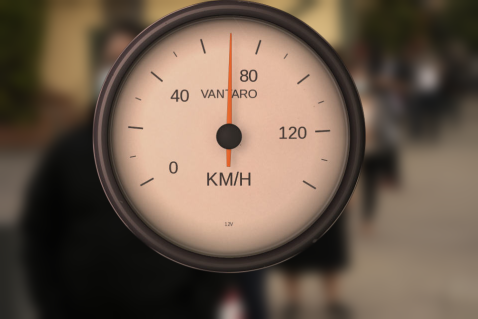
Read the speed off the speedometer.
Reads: 70 km/h
